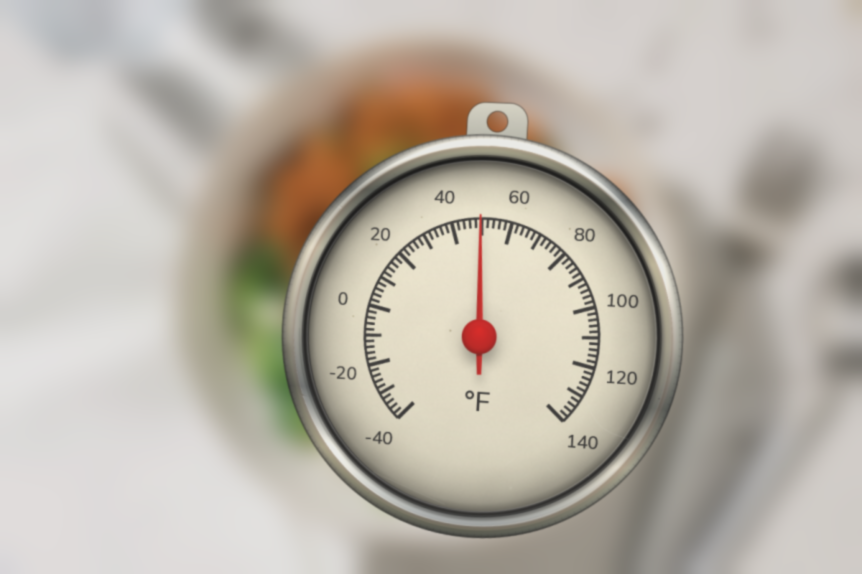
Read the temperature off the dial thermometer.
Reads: 50 °F
